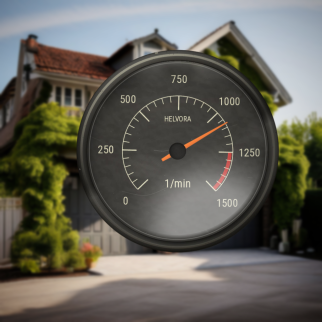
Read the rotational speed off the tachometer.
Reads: 1075 rpm
